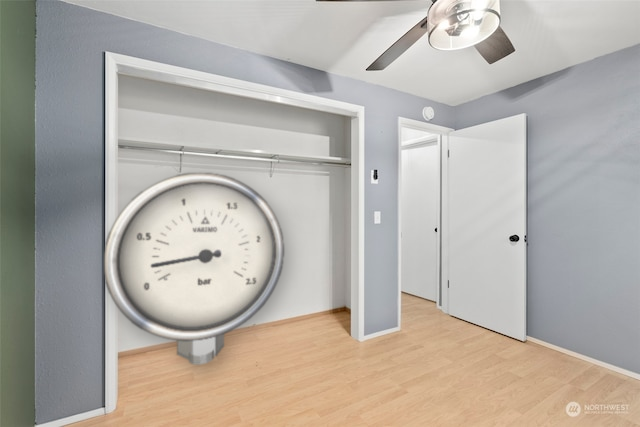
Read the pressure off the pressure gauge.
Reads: 0.2 bar
